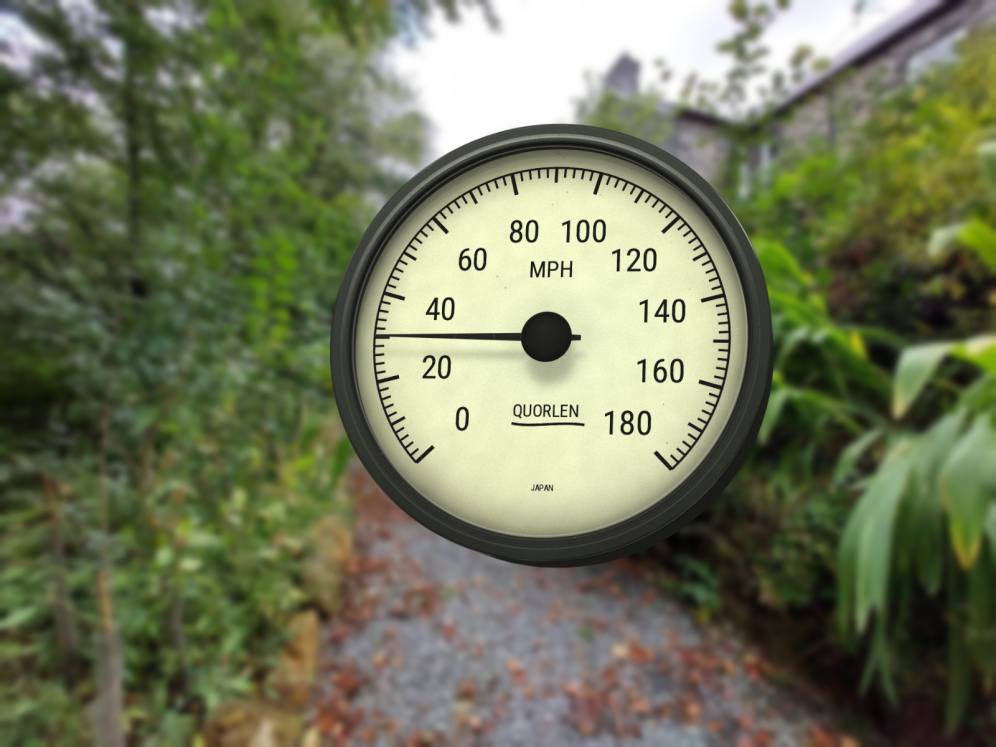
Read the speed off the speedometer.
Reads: 30 mph
